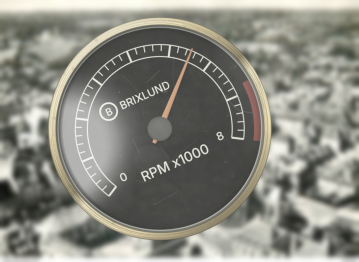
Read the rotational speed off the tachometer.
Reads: 5500 rpm
